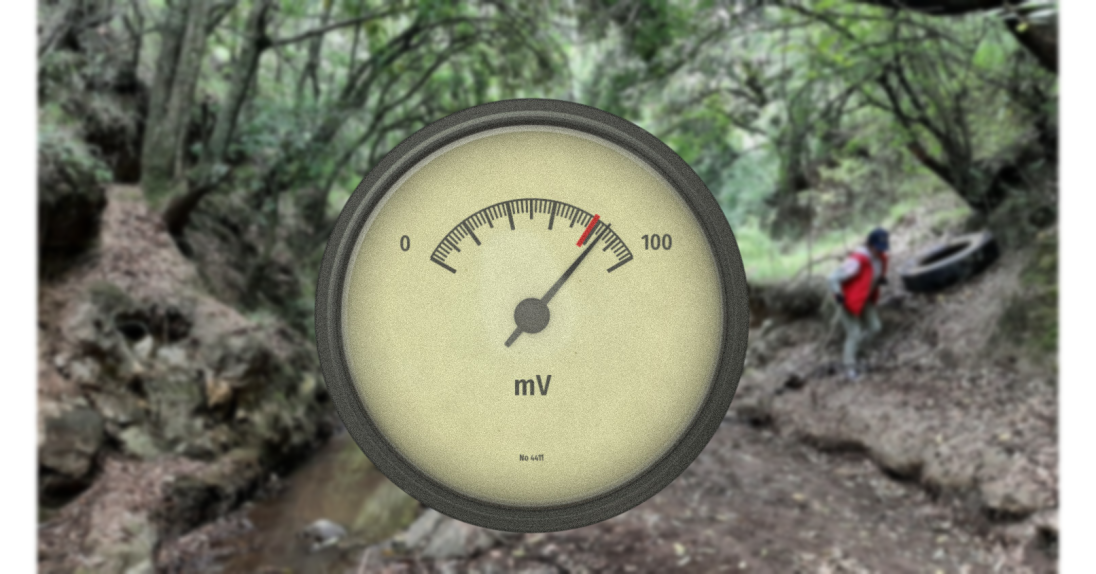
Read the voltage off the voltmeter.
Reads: 84 mV
